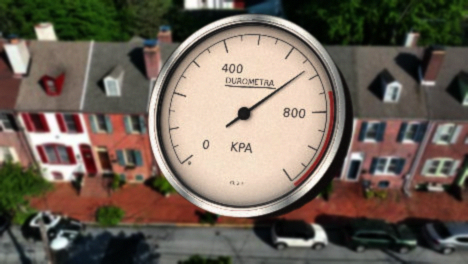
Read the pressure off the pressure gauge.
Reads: 675 kPa
